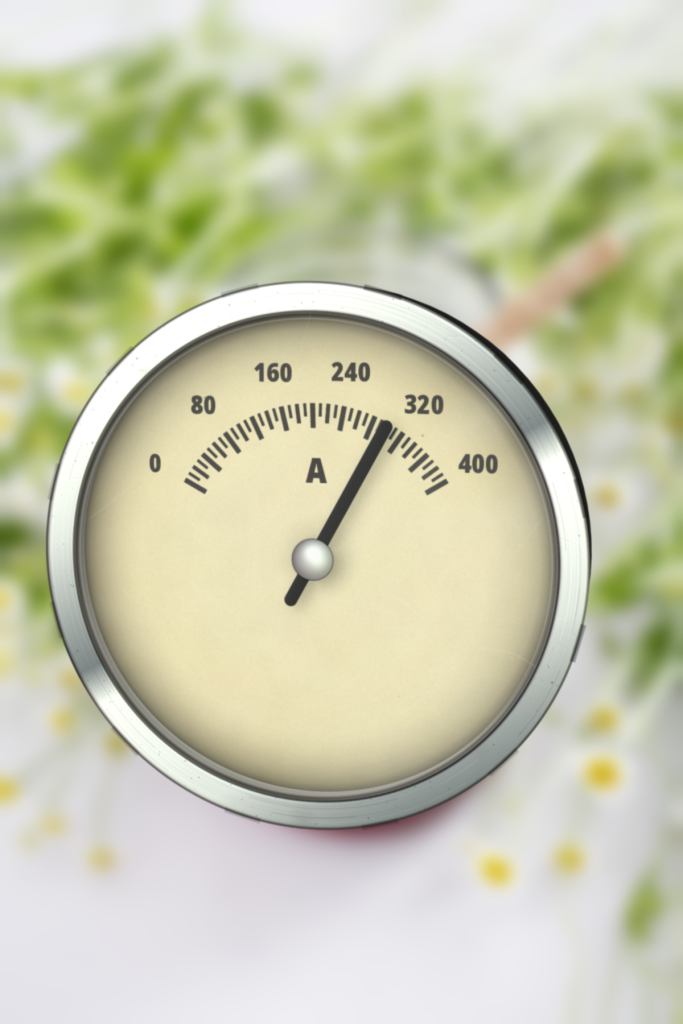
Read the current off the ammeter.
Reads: 300 A
